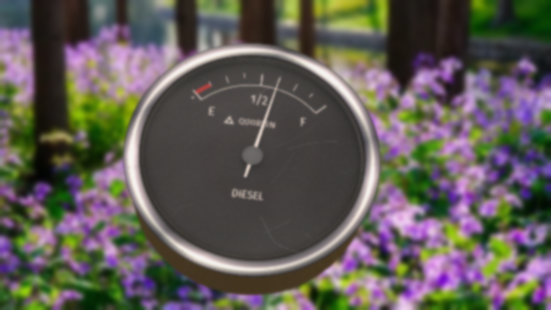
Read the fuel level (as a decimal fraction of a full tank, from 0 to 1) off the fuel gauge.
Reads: 0.625
